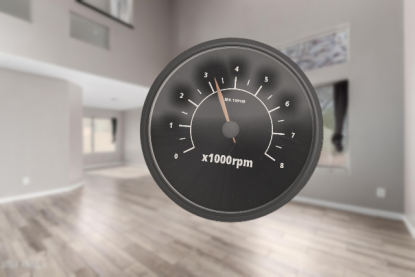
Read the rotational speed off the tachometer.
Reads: 3250 rpm
